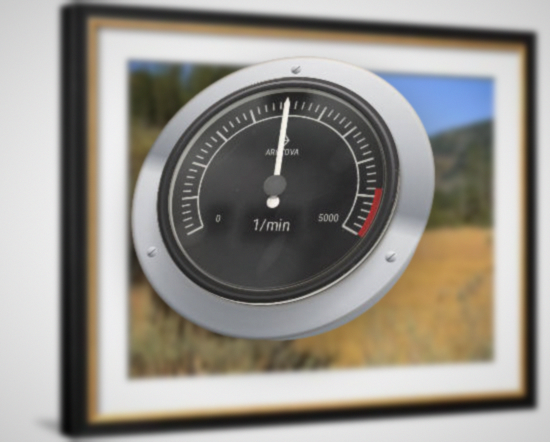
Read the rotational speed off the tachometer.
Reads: 2500 rpm
